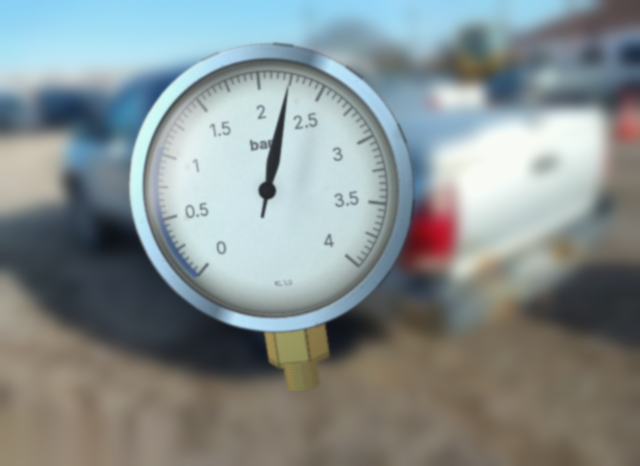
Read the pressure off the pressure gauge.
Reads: 2.25 bar
